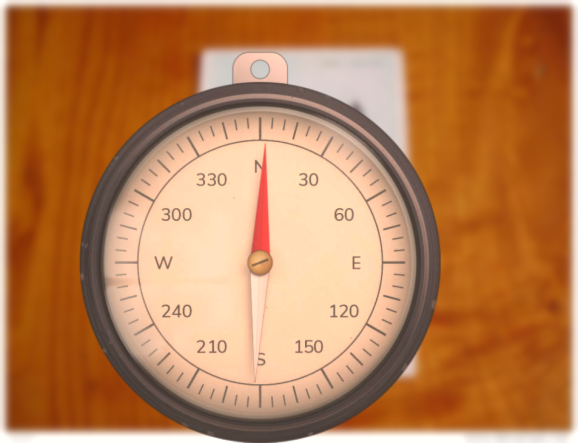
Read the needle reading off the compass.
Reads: 2.5 °
